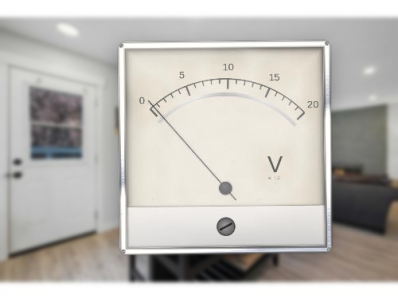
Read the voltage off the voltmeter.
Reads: 0.5 V
